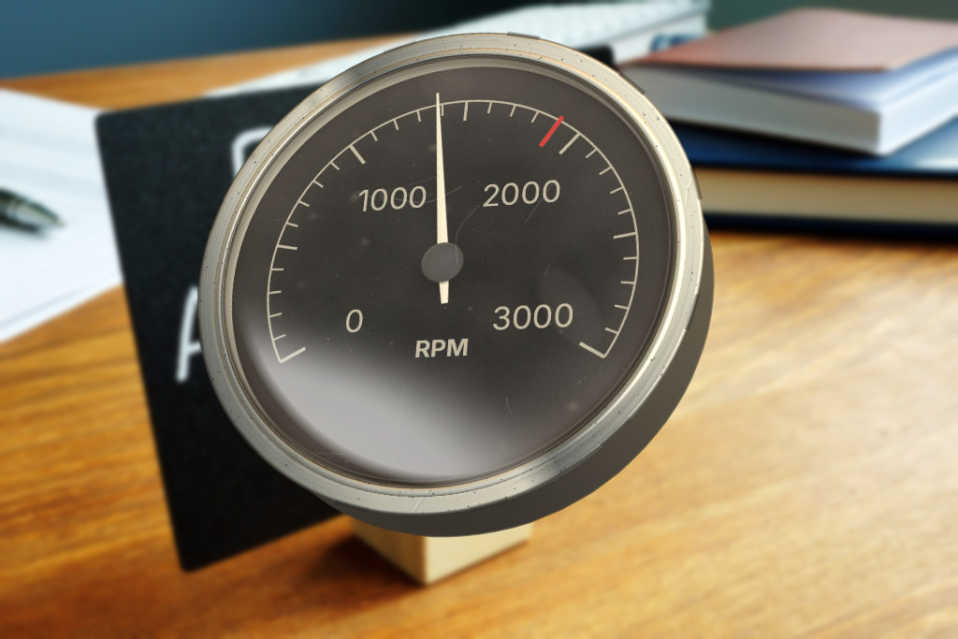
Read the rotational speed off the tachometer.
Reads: 1400 rpm
